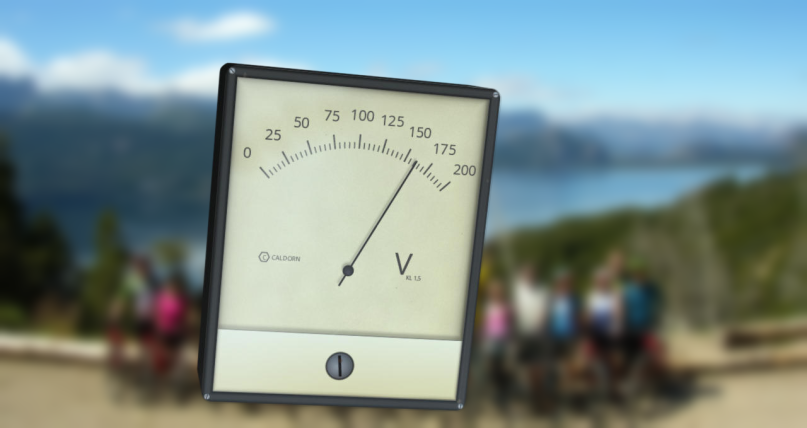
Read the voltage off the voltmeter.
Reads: 160 V
